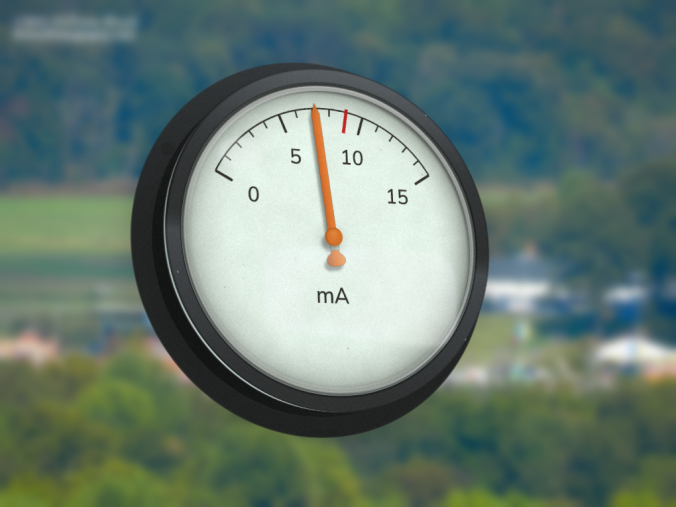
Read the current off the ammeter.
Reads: 7 mA
